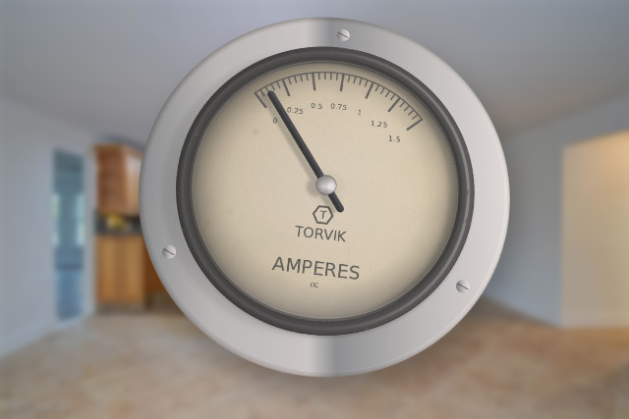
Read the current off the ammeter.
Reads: 0.1 A
